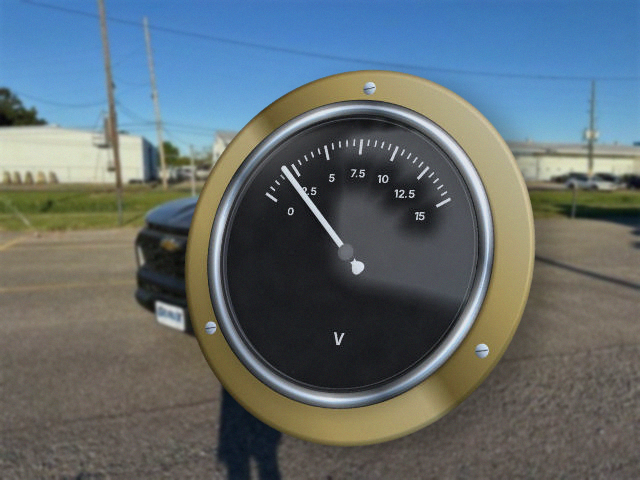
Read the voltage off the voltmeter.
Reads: 2 V
